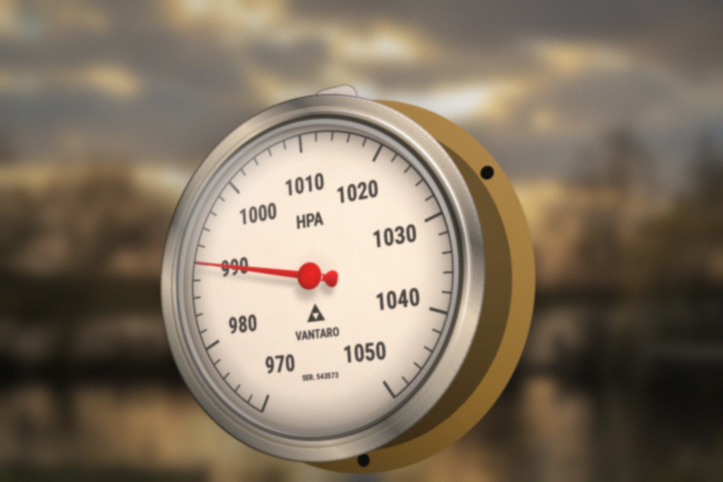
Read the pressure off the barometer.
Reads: 990 hPa
